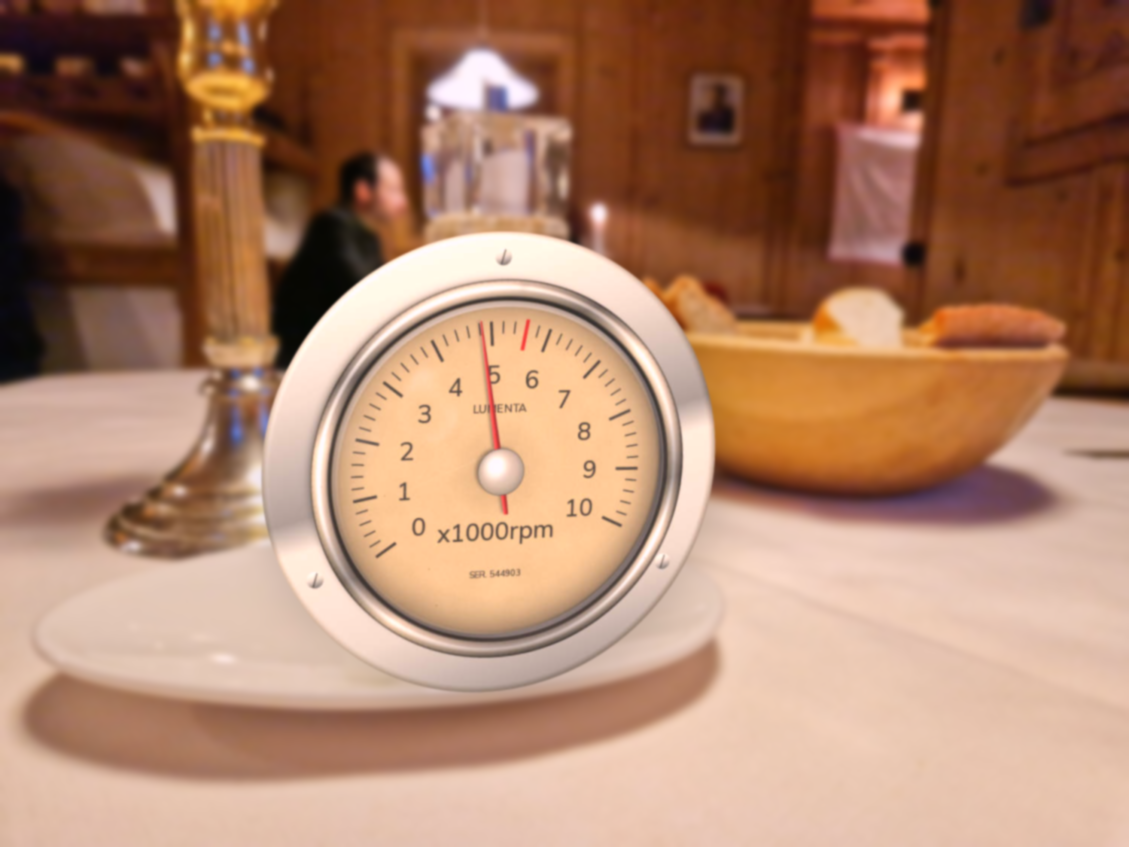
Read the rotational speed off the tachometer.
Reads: 4800 rpm
